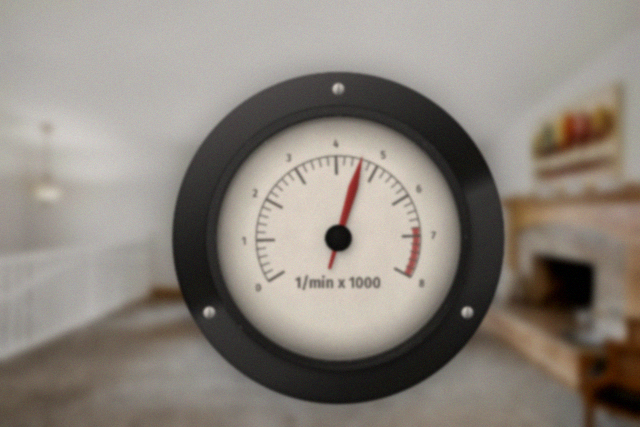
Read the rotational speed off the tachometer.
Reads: 4600 rpm
